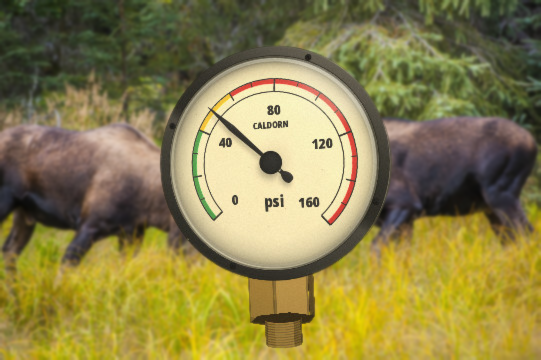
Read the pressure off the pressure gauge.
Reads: 50 psi
